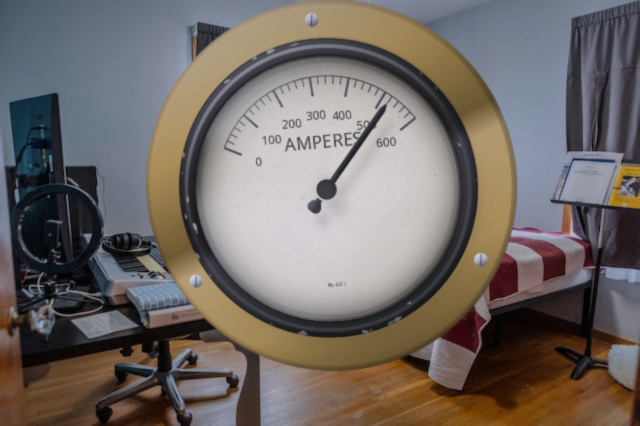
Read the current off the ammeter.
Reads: 520 A
